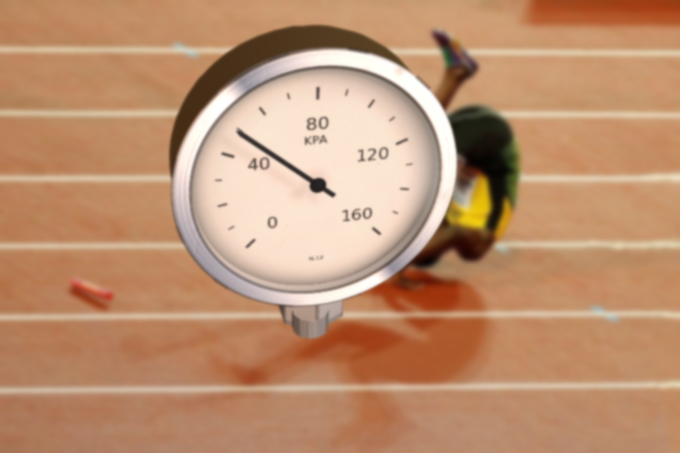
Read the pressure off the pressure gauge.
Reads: 50 kPa
